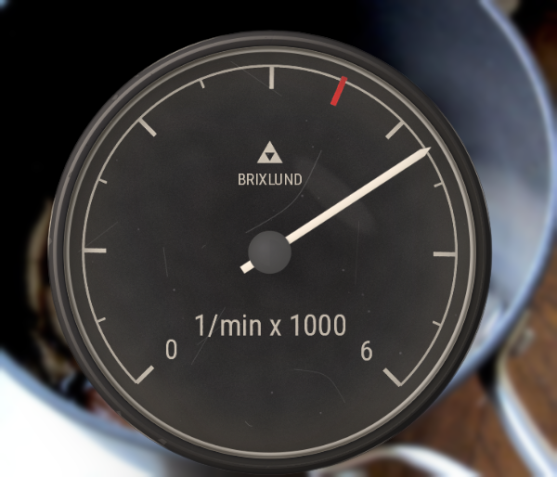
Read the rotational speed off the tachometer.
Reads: 4250 rpm
